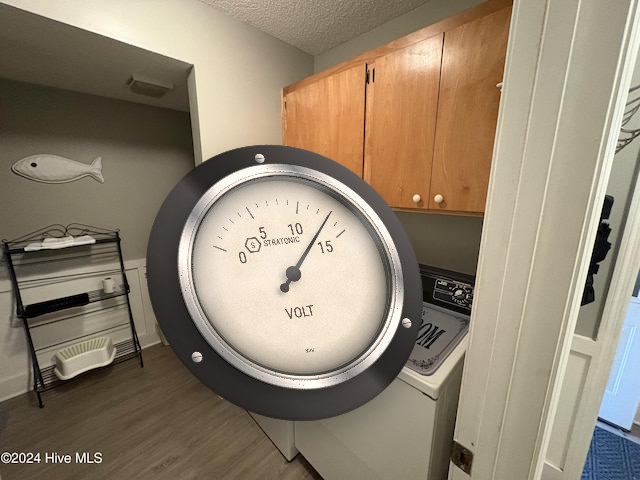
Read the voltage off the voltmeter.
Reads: 13 V
